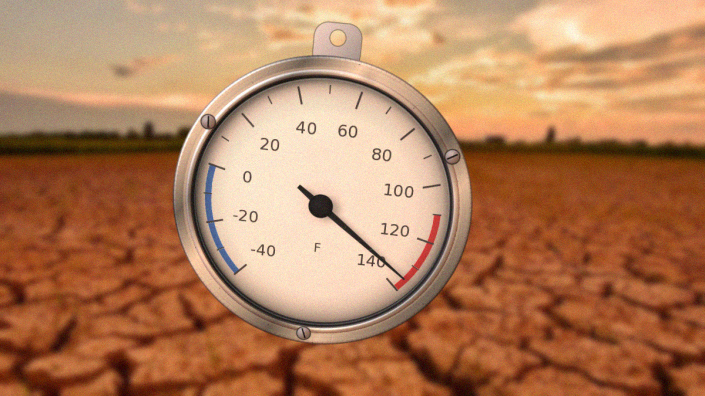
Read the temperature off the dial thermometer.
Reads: 135 °F
